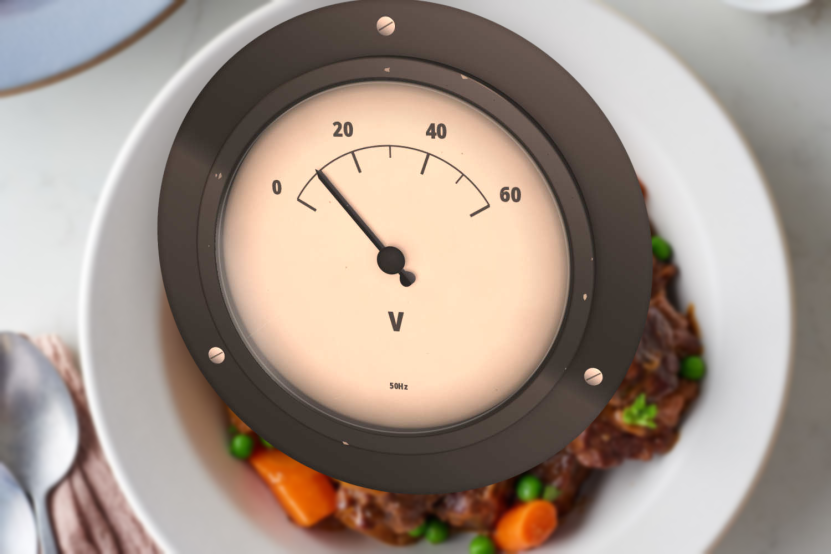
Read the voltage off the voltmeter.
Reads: 10 V
